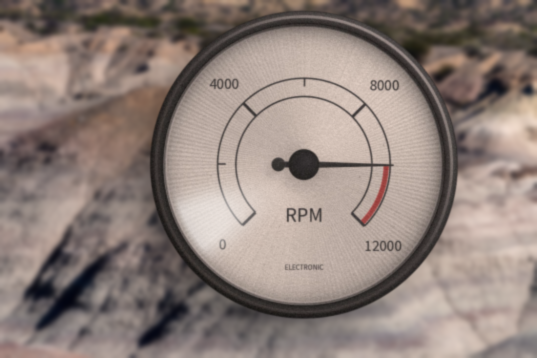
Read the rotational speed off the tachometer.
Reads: 10000 rpm
